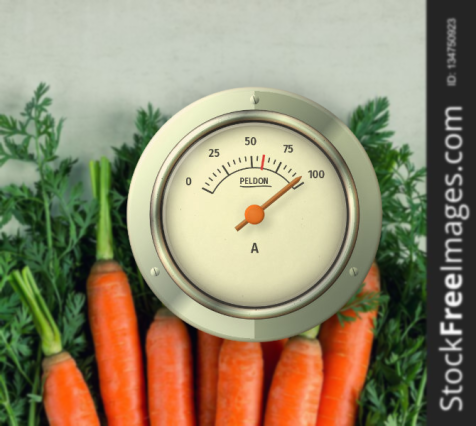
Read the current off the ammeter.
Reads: 95 A
